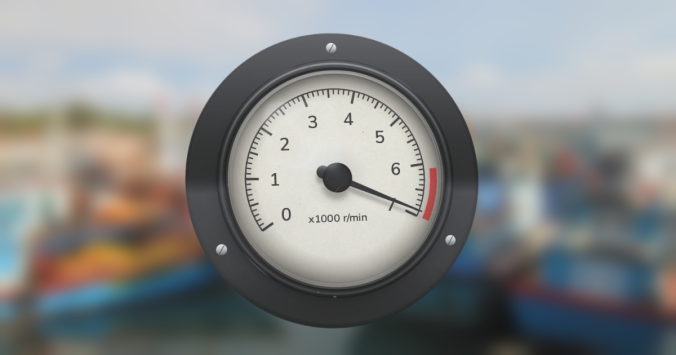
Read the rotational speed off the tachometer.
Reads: 6900 rpm
